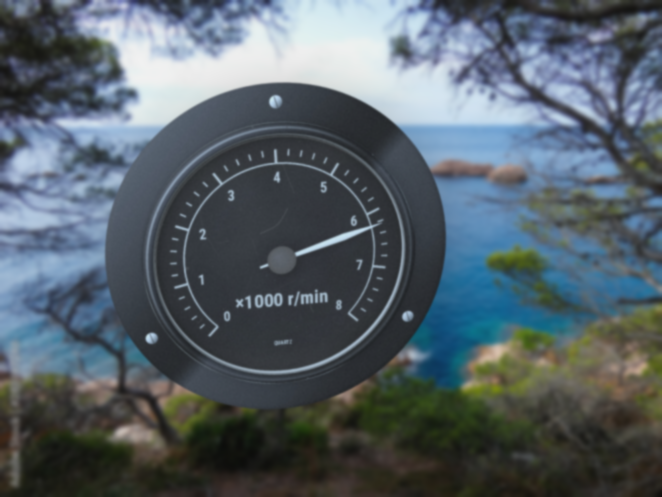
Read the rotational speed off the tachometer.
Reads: 6200 rpm
